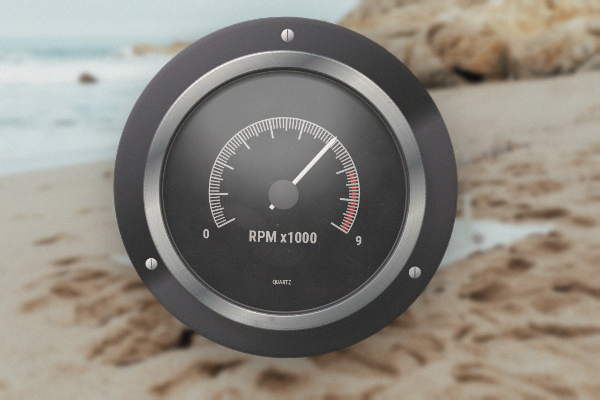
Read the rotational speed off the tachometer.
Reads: 6000 rpm
